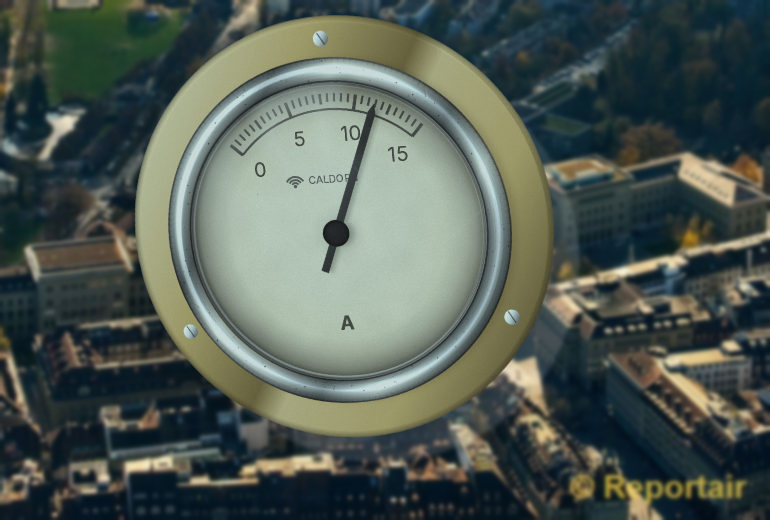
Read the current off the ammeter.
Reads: 11.5 A
